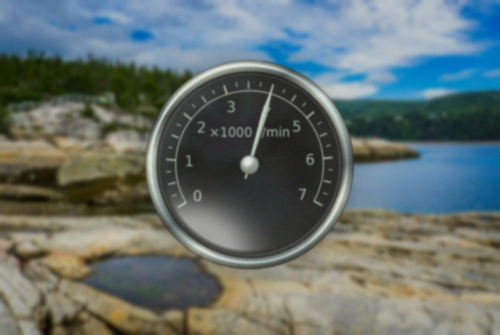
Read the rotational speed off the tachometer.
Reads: 4000 rpm
